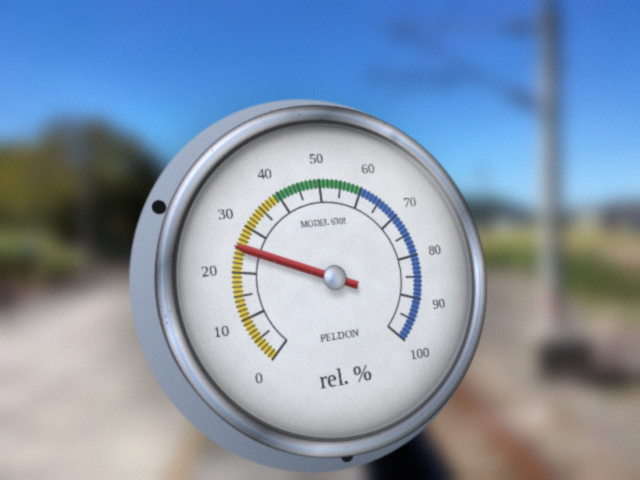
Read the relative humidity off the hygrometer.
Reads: 25 %
